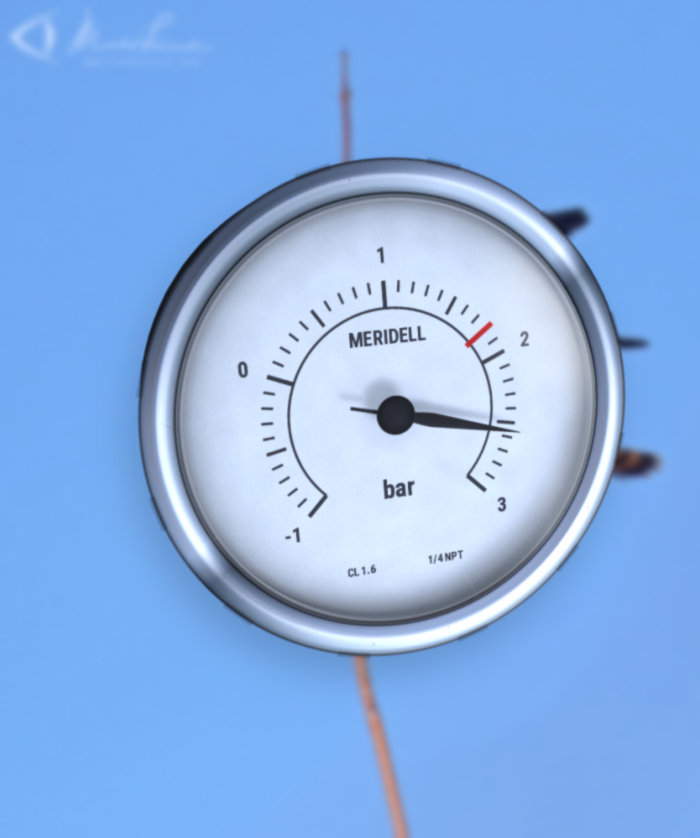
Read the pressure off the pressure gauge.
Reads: 2.55 bar
